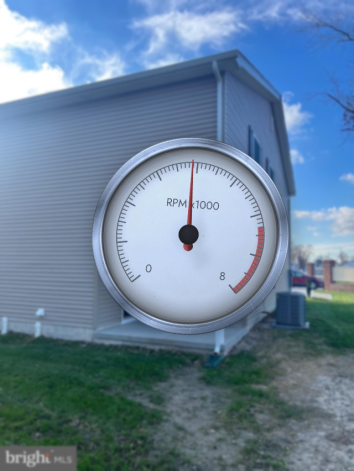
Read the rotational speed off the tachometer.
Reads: 3900 rpm
